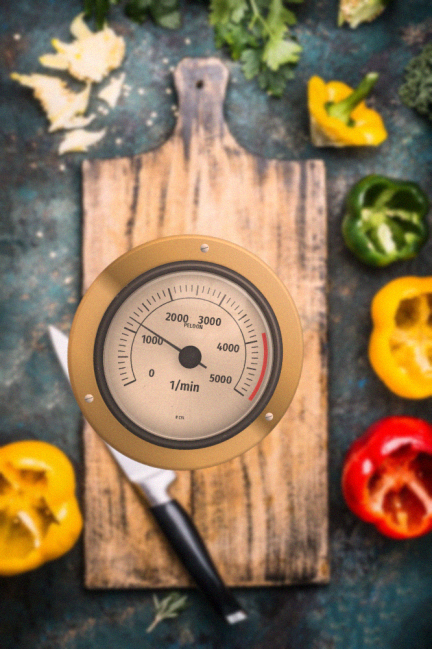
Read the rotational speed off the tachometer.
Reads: 1200 rpm
